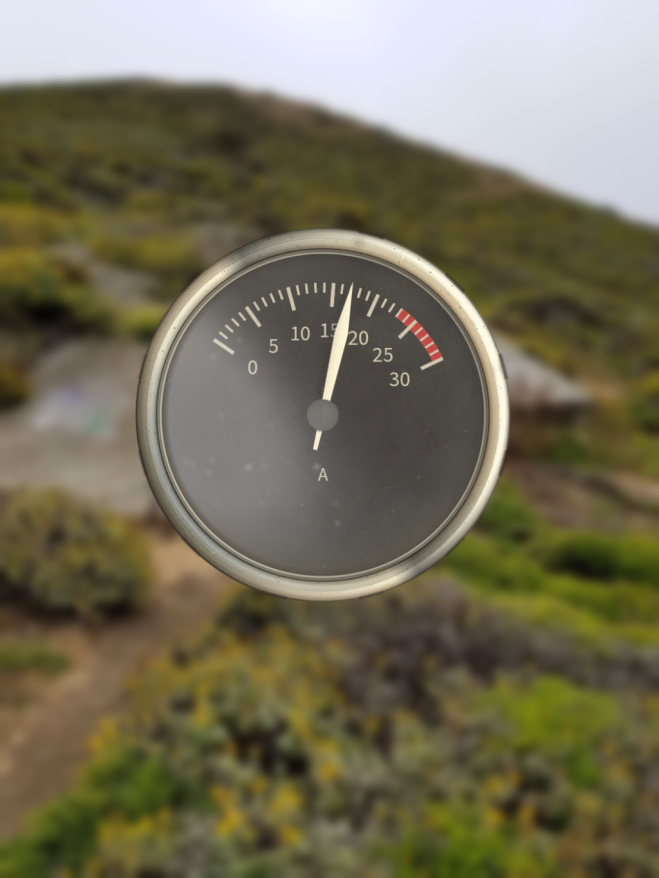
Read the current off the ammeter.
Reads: 17 A
